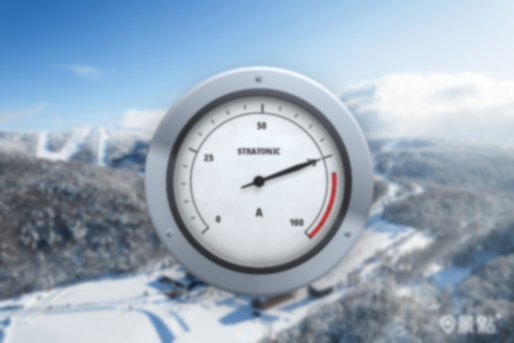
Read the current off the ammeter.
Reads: 75 A
